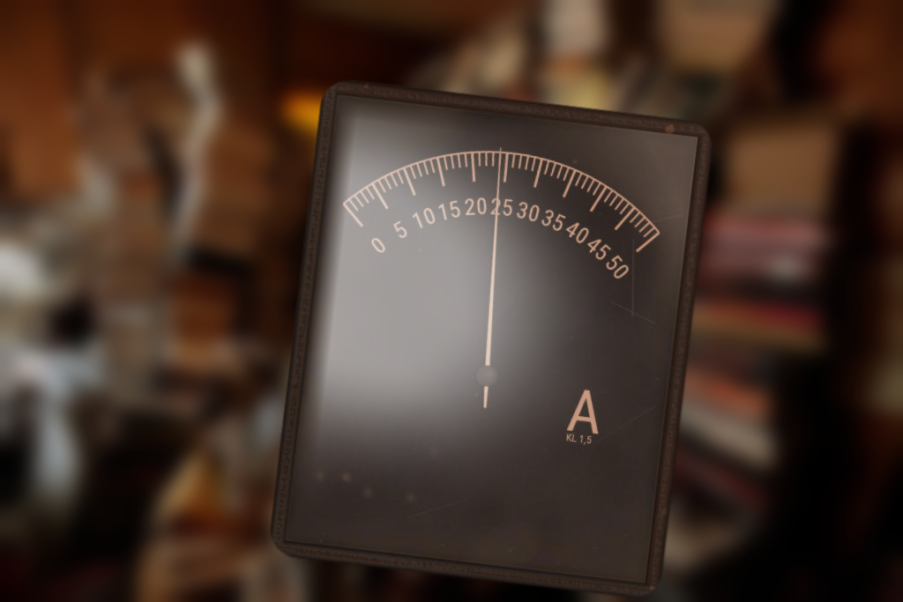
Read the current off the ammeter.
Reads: 24 A
